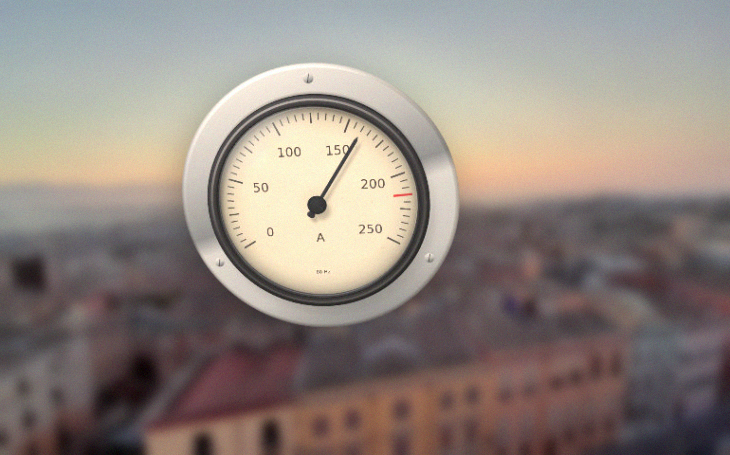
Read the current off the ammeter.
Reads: 160 A
